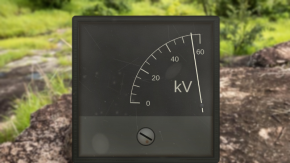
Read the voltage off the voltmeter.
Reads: 55 kV
